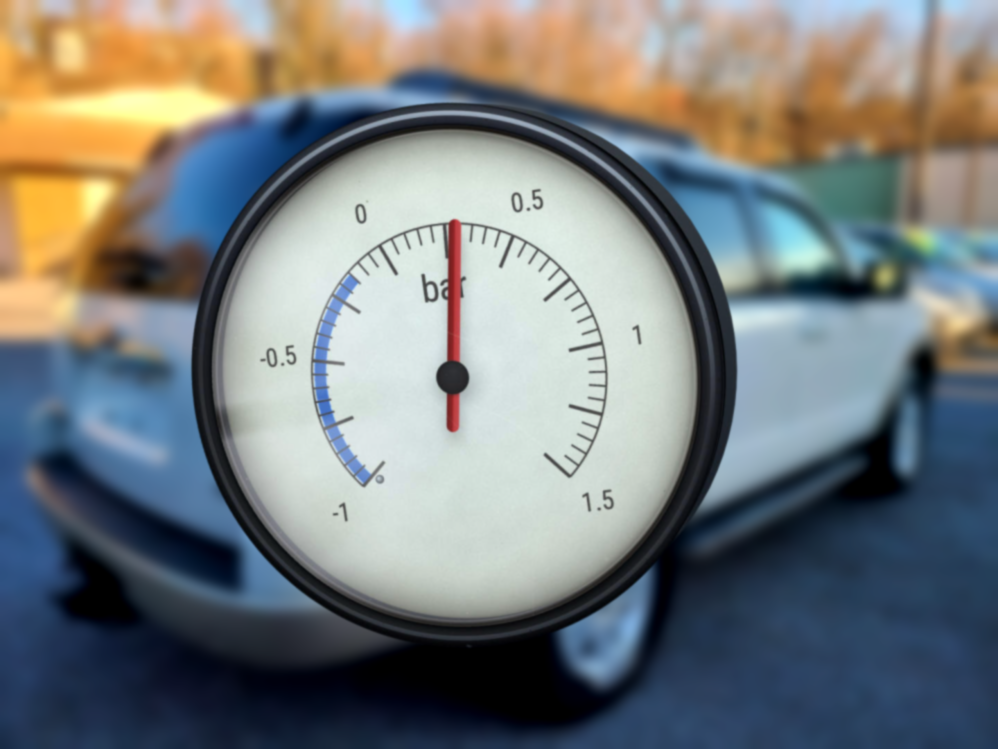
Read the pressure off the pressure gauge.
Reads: 0.3 bar
